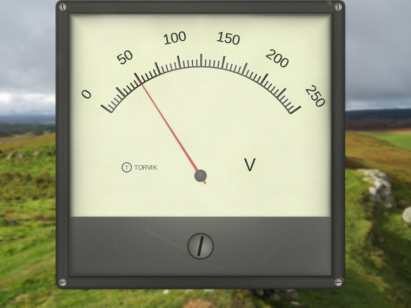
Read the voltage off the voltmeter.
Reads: 50 V
